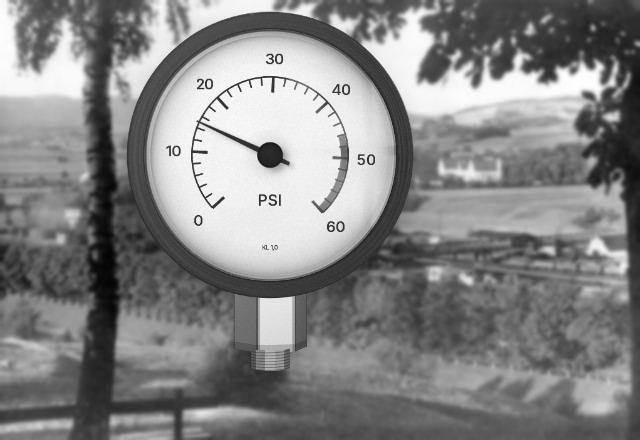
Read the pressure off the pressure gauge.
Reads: 15 psi
